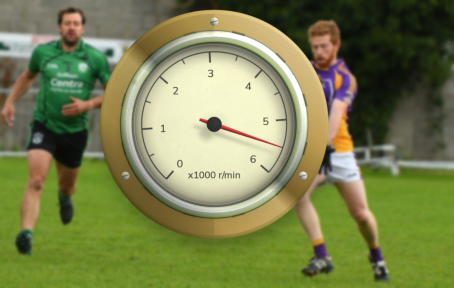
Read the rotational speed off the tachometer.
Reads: 5500 rpm
